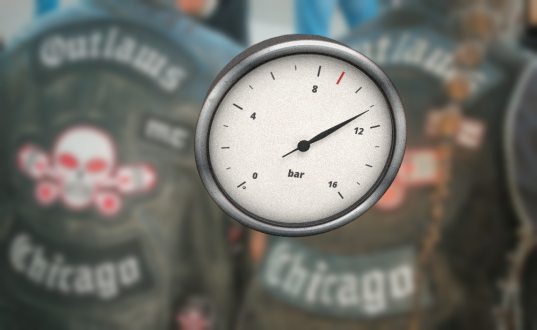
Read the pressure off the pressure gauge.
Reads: 11 bar
